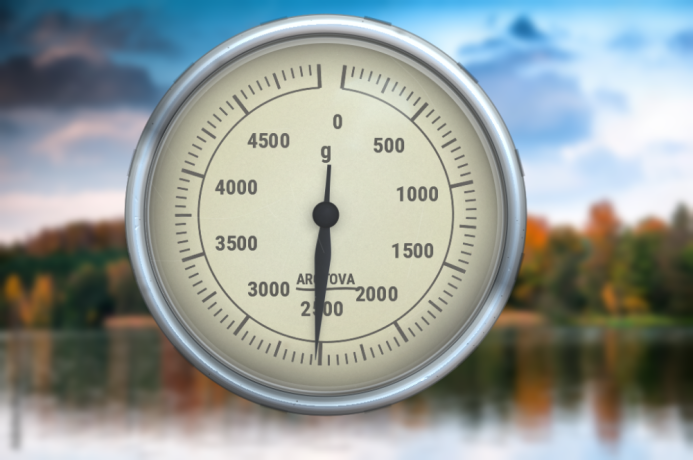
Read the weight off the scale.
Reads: 2525 g
